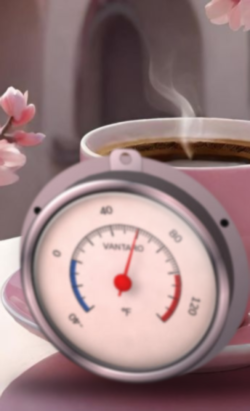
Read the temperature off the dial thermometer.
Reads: 60 °F
